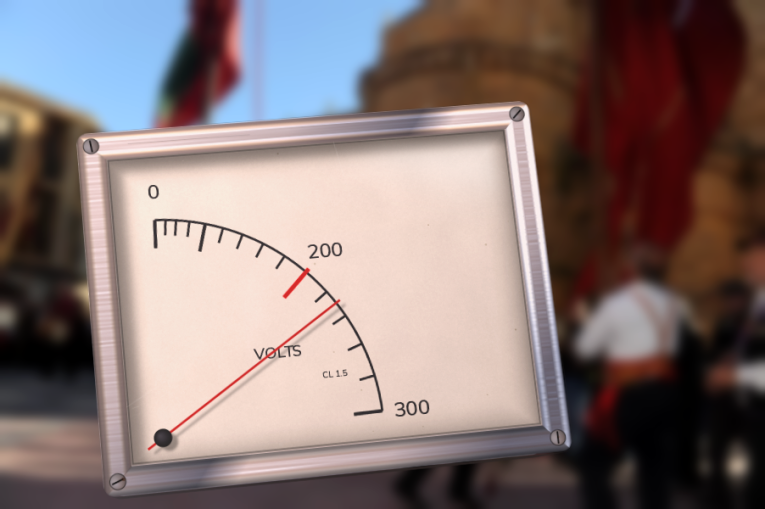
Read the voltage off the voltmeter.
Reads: 230 V
